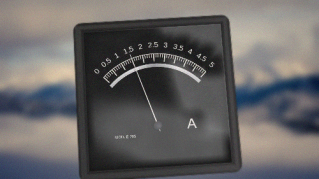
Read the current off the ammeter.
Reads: 1.5 A
